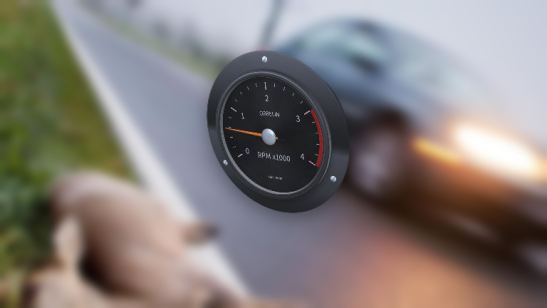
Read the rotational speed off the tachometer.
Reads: 600 rpm
